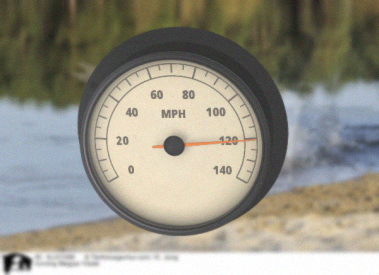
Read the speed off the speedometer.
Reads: 120 mph
